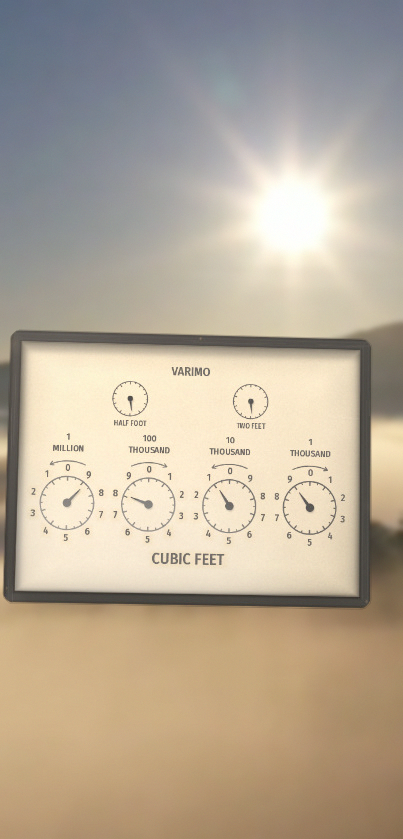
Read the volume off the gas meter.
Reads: 880900 ft³
